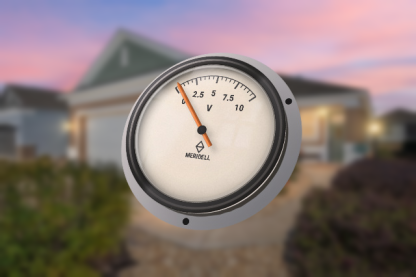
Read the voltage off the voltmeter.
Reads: 0.5 V
